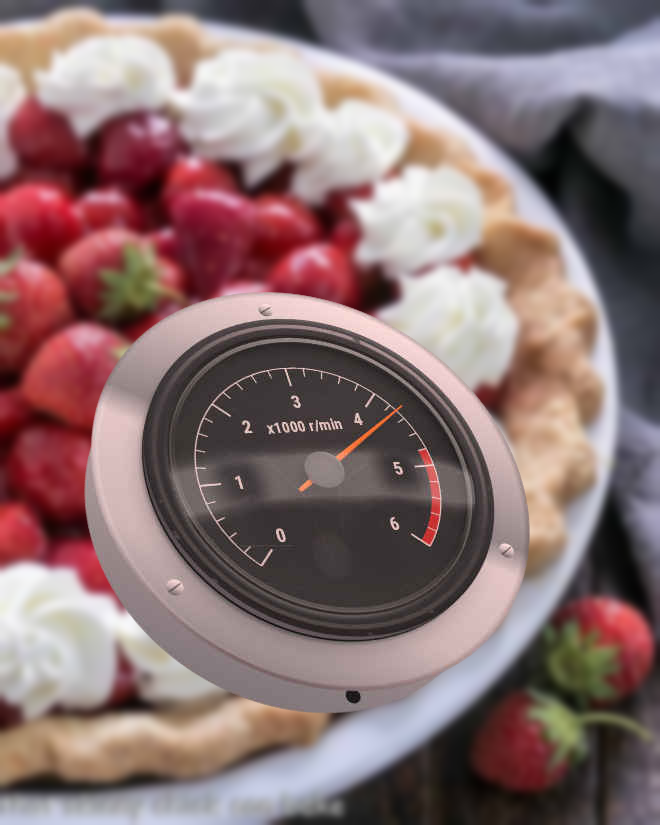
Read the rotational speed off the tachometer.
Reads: 4300 rpm
